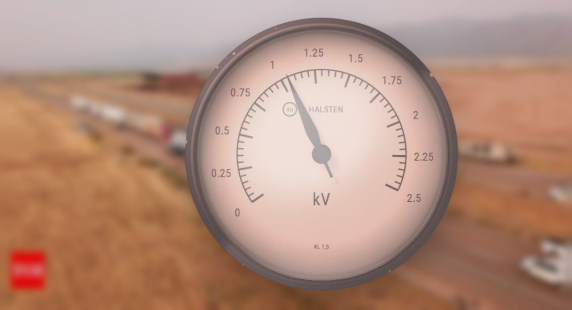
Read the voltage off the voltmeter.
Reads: 1.05 kV
